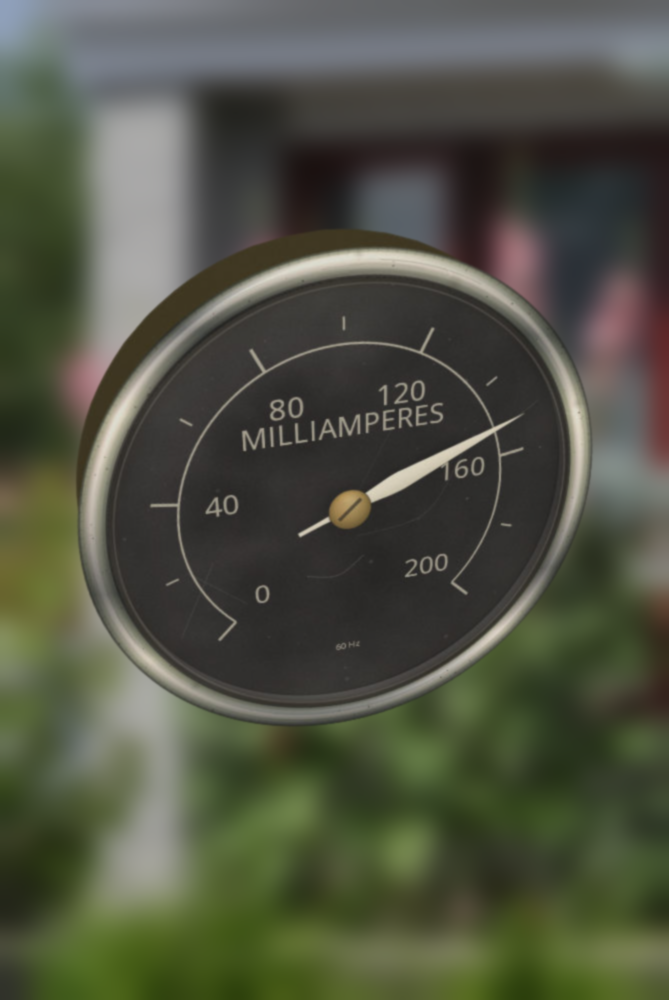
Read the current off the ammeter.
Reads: 150 mA
